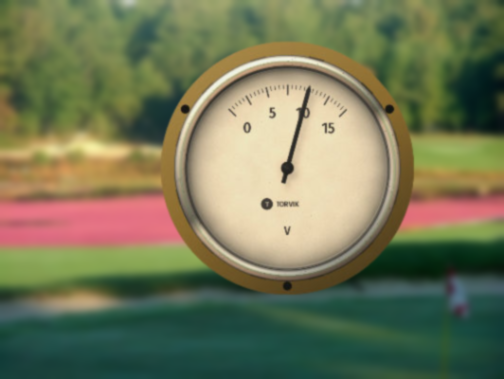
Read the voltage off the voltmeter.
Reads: 10 V
